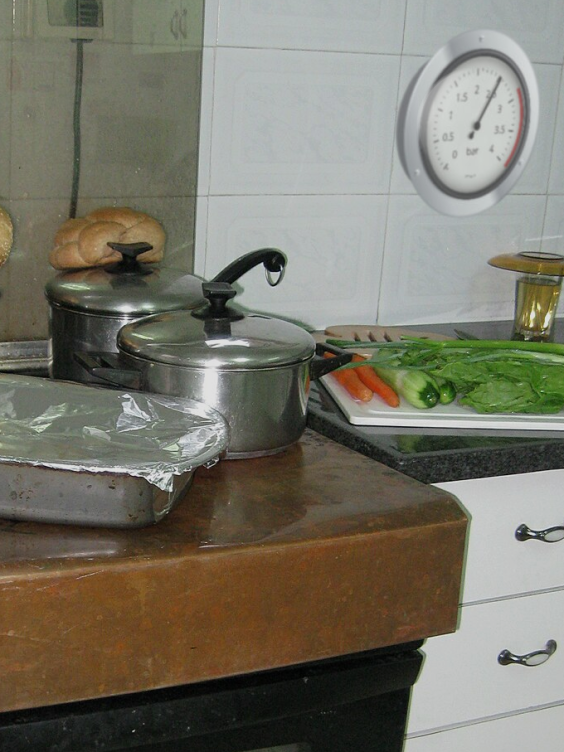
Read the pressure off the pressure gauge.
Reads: 2.5 bar
